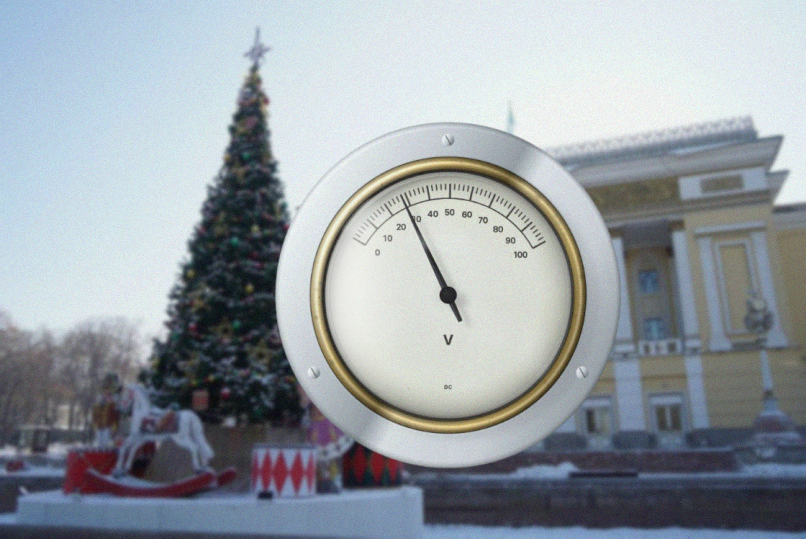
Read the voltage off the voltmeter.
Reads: 28 V
